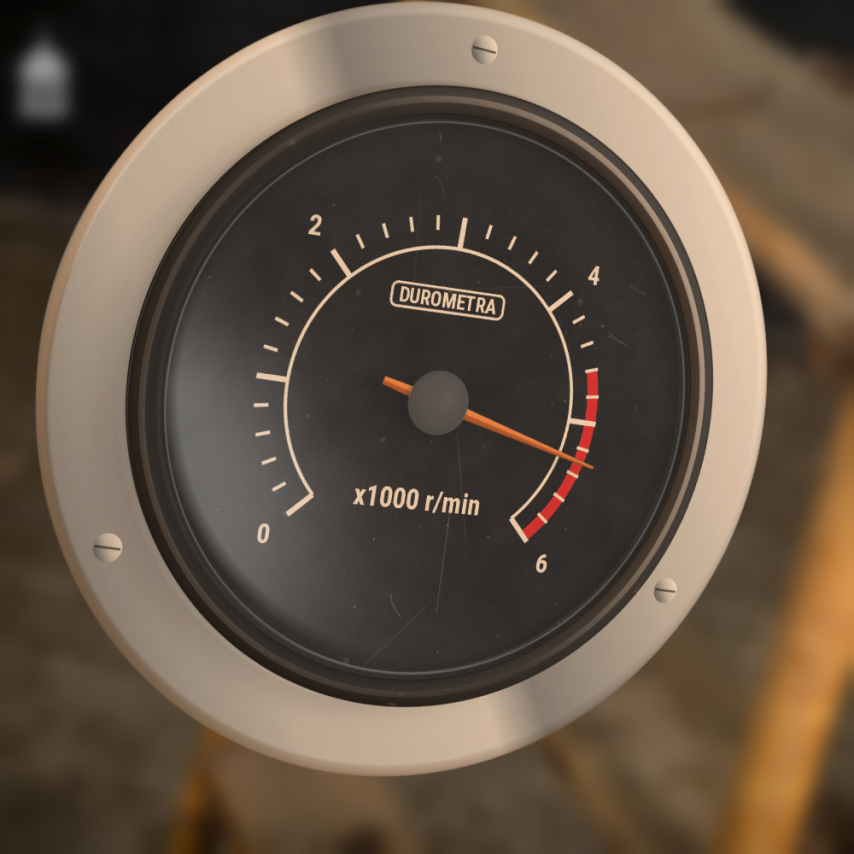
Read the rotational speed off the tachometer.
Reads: 5300 rpm
